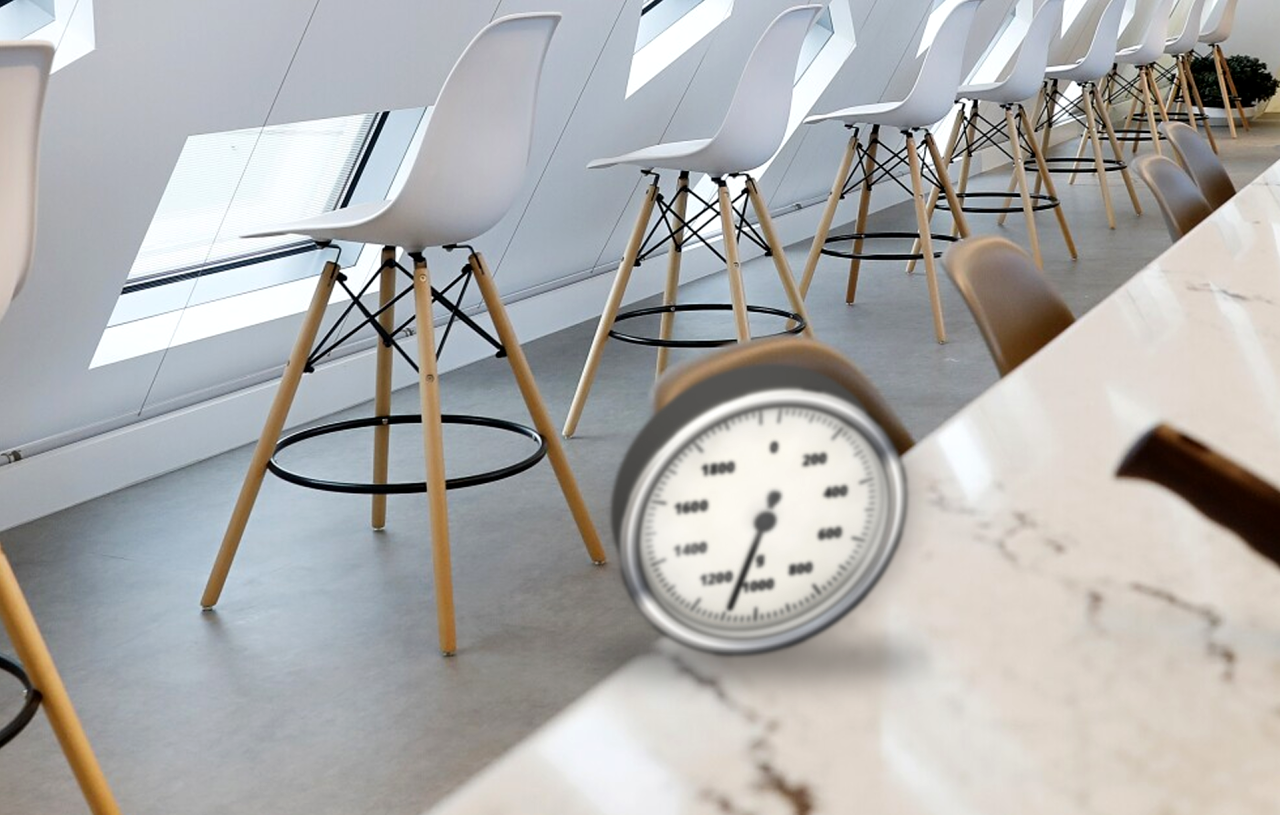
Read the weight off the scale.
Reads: 1100 g
